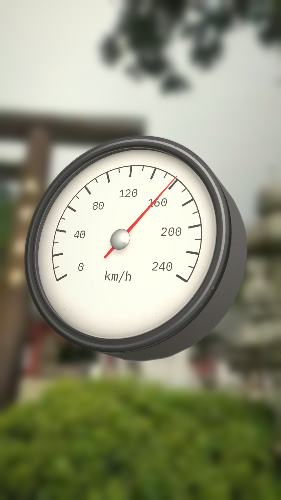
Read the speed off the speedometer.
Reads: 160 km/h
